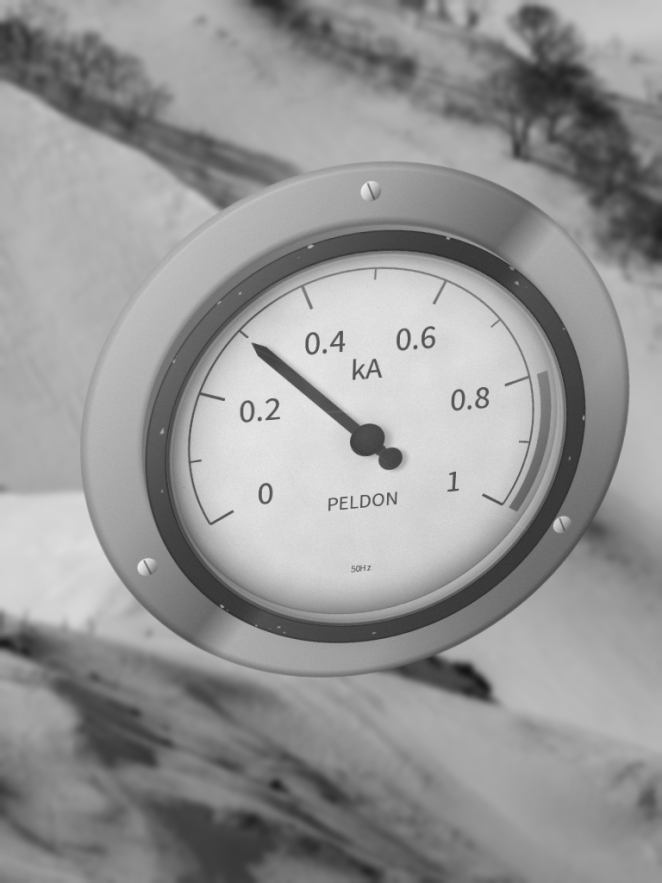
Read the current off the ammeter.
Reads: 0.3 kA
